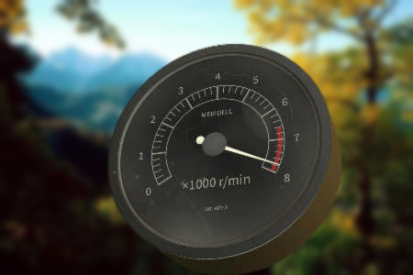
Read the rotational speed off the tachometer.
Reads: 7800 rpm
